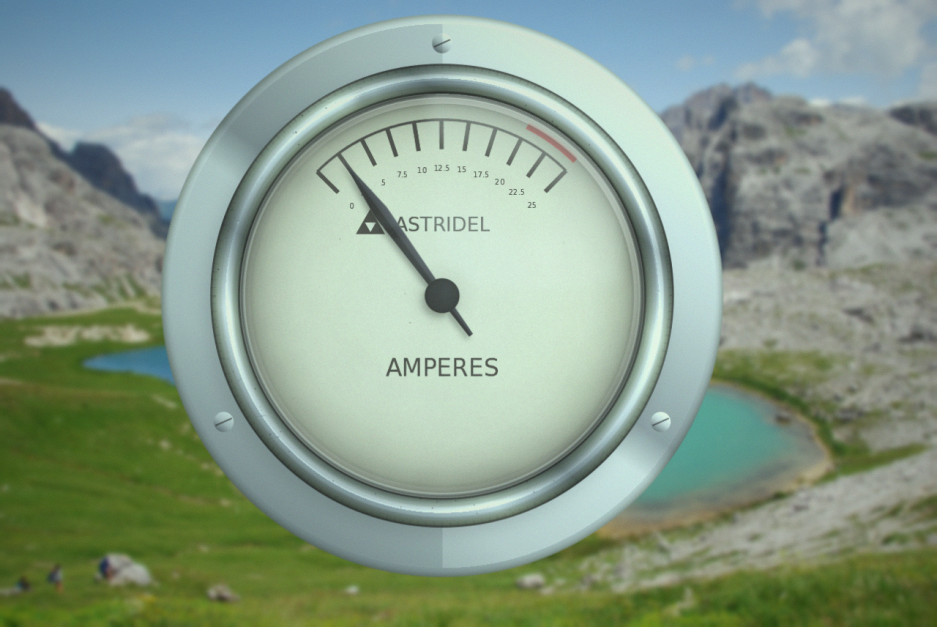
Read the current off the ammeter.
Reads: 2.5 A
